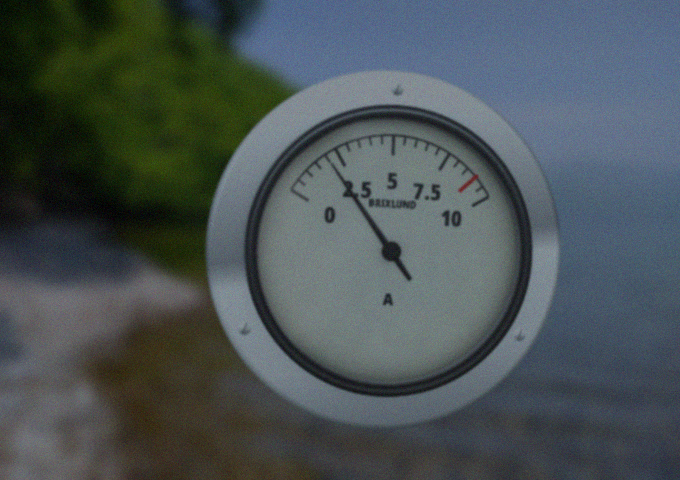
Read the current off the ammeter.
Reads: 2 A
